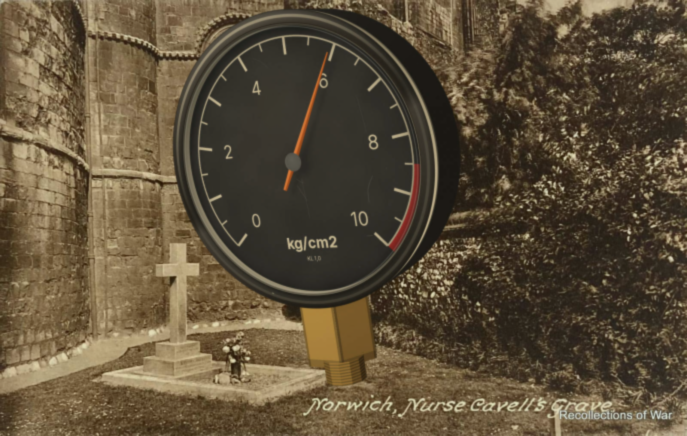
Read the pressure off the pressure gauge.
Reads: 6 kg/cm²
